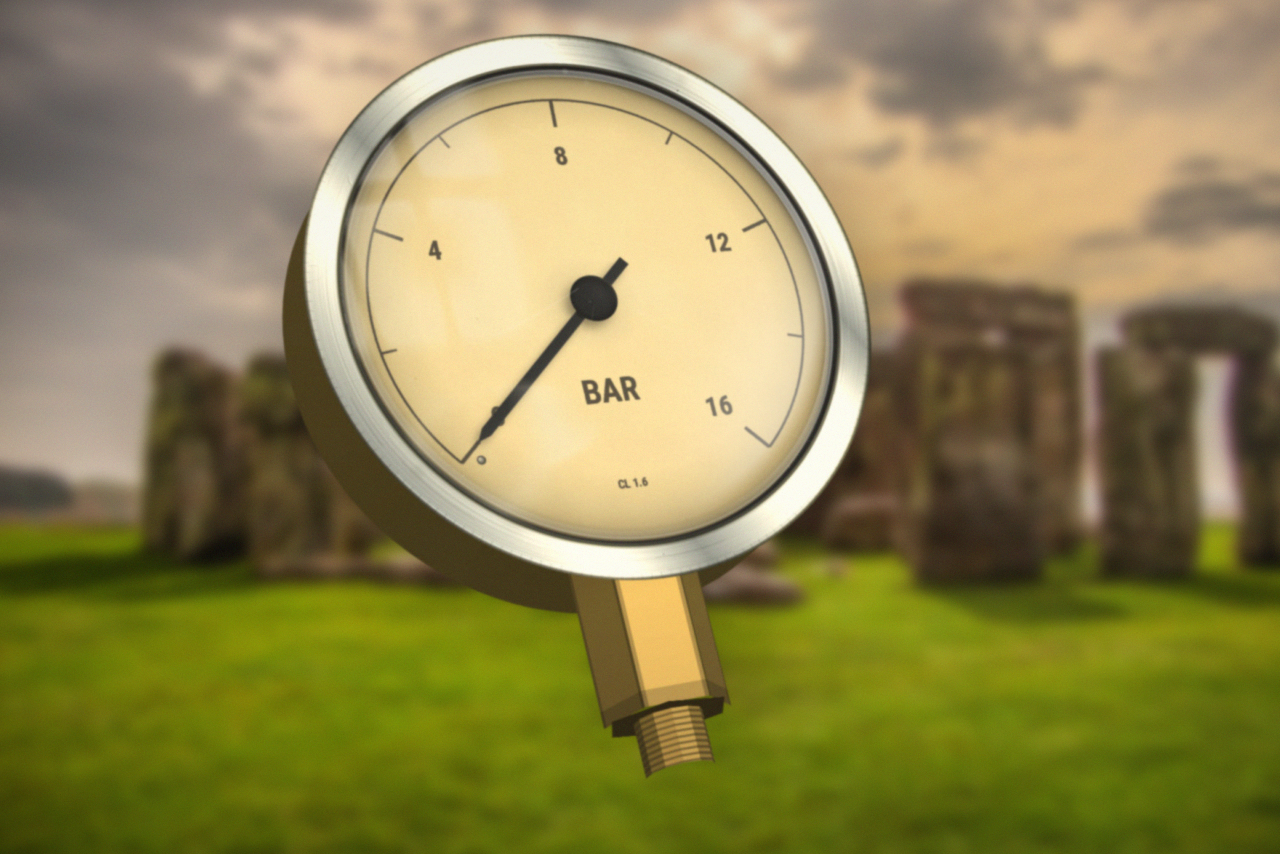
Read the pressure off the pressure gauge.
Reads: 0 bar
